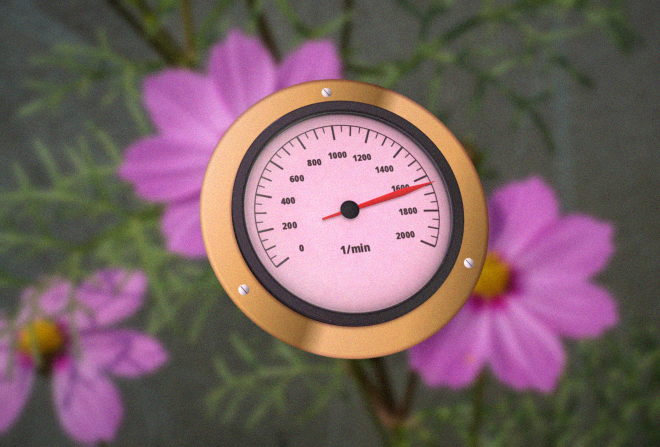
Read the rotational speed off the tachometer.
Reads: 1650 rpm
